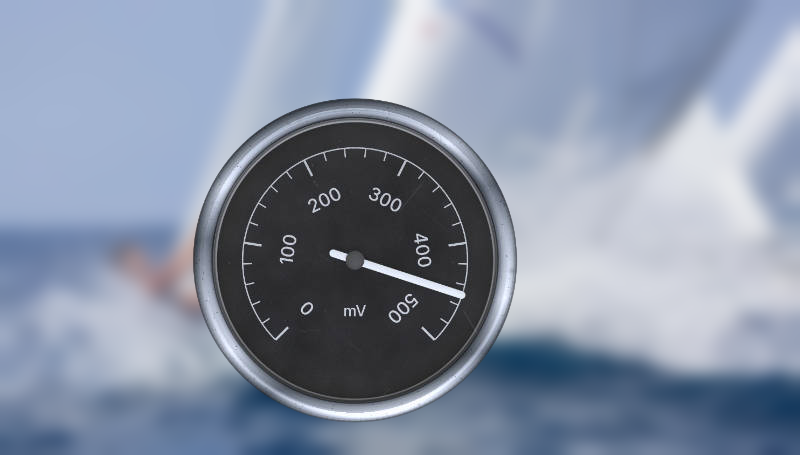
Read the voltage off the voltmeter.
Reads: 450 mV
